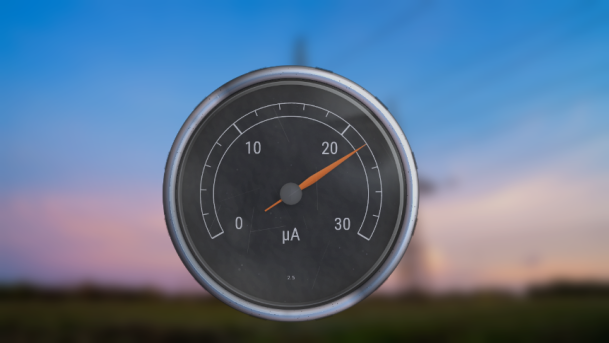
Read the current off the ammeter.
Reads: 22 µA
